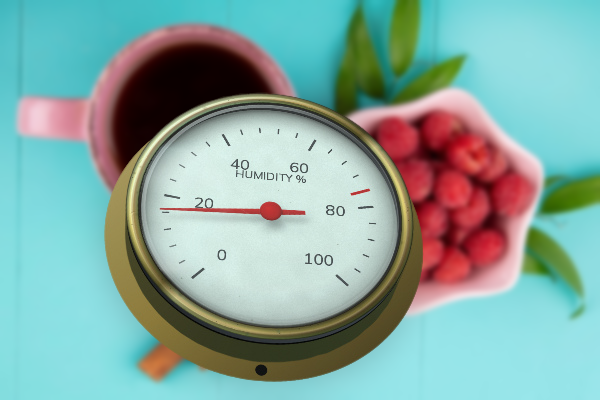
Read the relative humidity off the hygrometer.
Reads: 16 %
